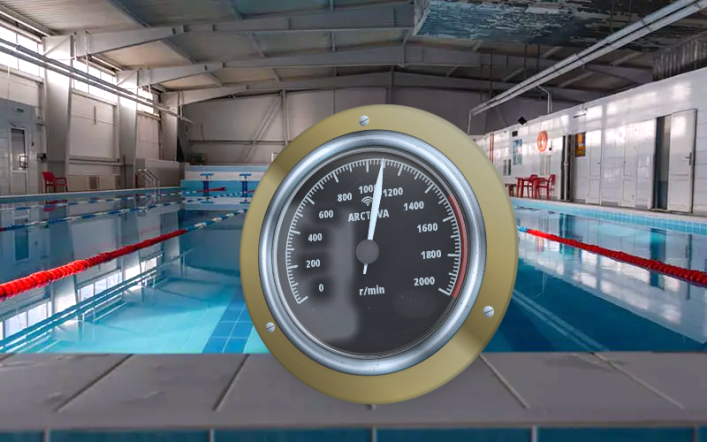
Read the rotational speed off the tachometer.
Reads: 1100 rpm
